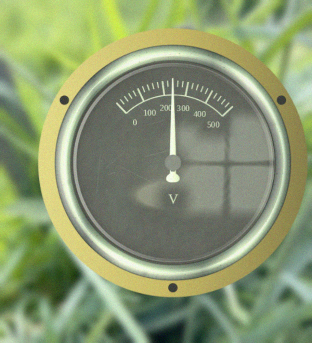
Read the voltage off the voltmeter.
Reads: 240 V
